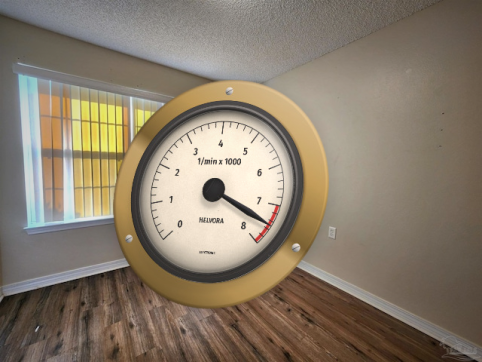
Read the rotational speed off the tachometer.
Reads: 7500 rpm
